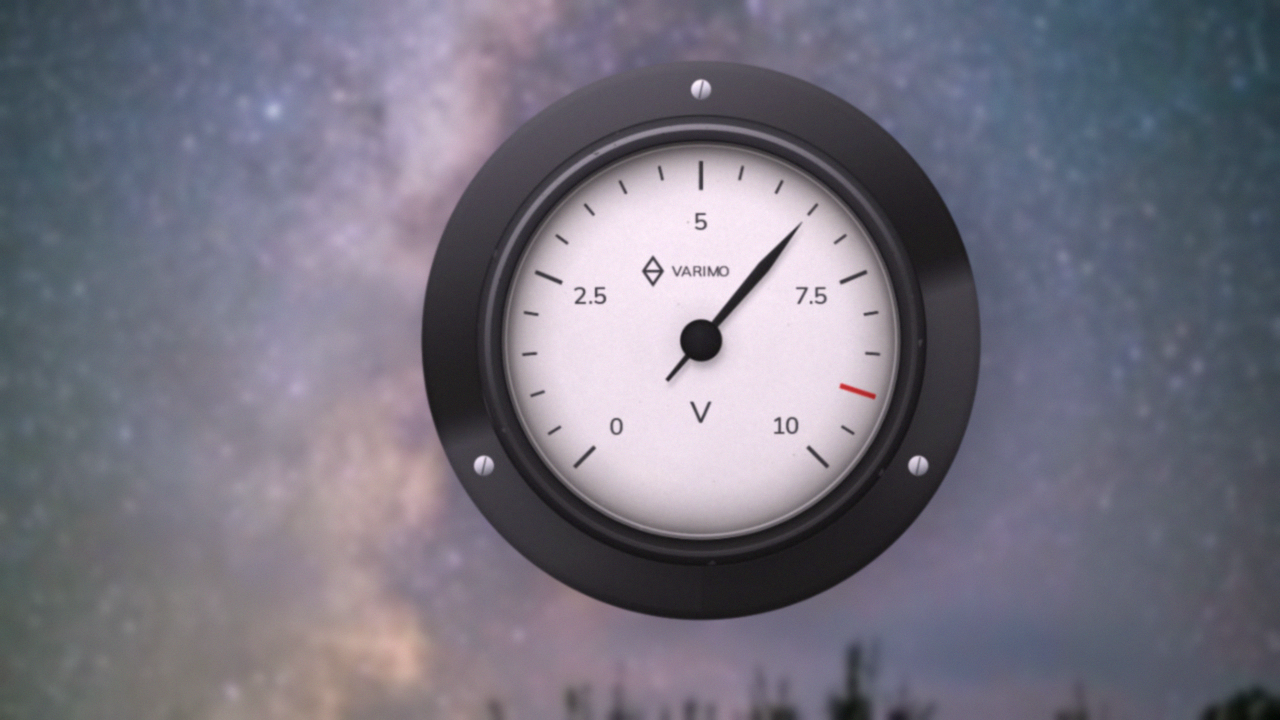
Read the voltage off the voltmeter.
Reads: 6.5 V
